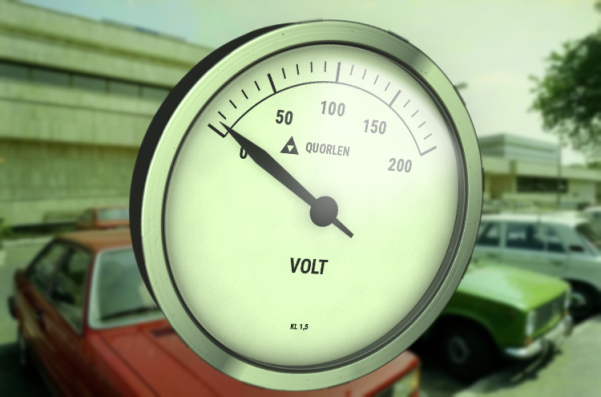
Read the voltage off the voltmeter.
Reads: 5 V
